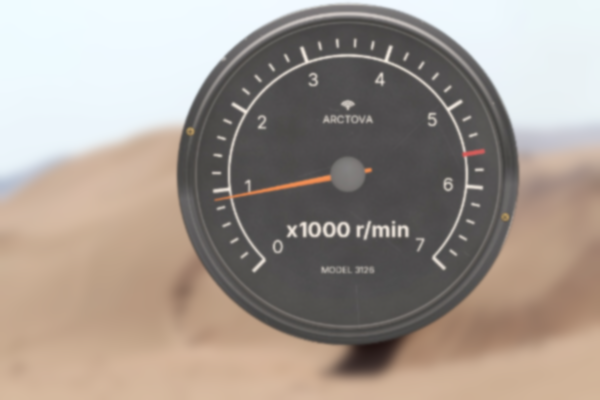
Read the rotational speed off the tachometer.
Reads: 900 rpm
